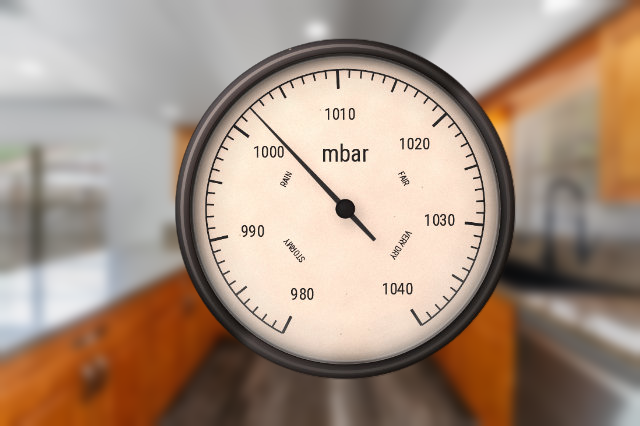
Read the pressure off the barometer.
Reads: 1002 mbar
